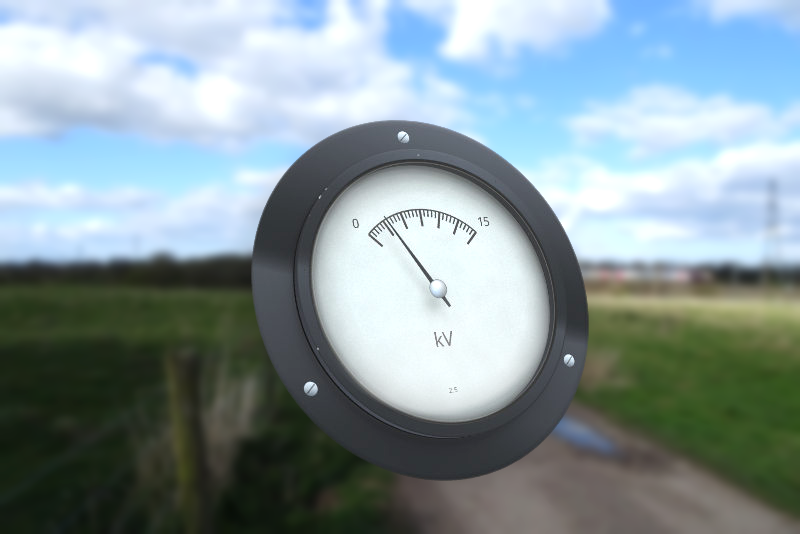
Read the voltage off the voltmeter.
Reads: 2.5 kV
